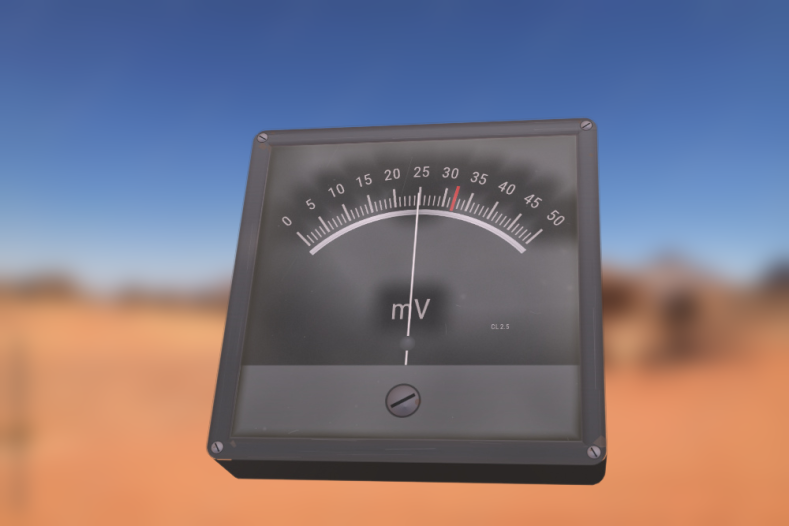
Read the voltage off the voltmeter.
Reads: 25 mV
